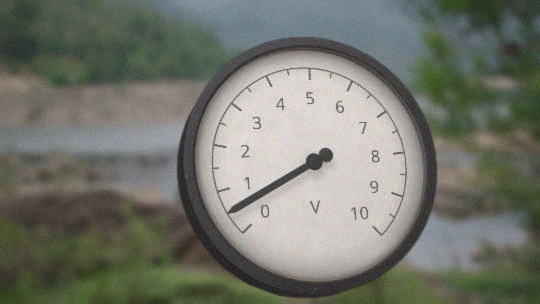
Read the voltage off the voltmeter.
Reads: 0.5 V
